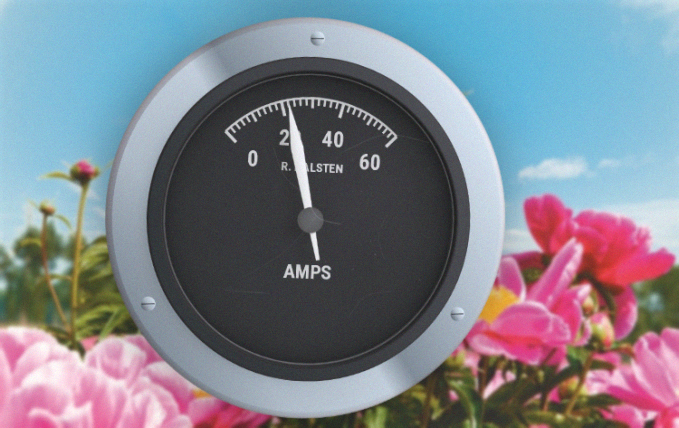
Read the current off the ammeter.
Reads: 22 A
